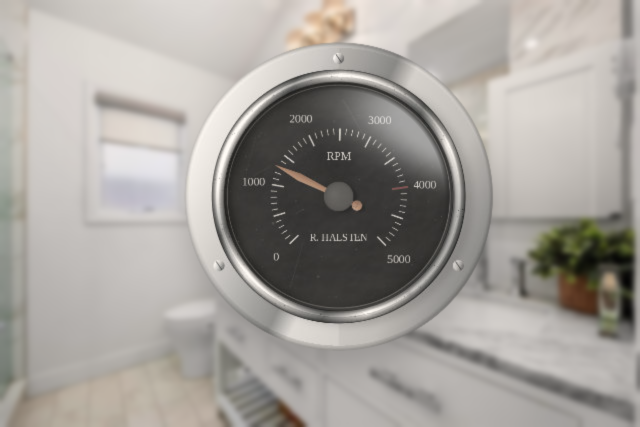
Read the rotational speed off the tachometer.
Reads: 1300 rpm
